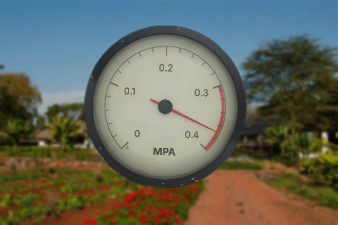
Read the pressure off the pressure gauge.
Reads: 0.37 MPa
